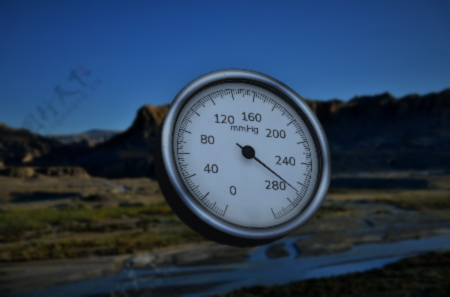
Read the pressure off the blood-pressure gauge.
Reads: 270 mmHg
